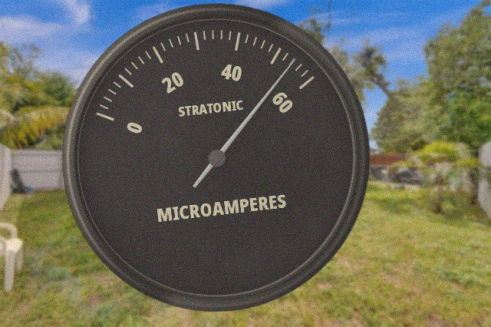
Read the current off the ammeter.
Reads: 54 µA
